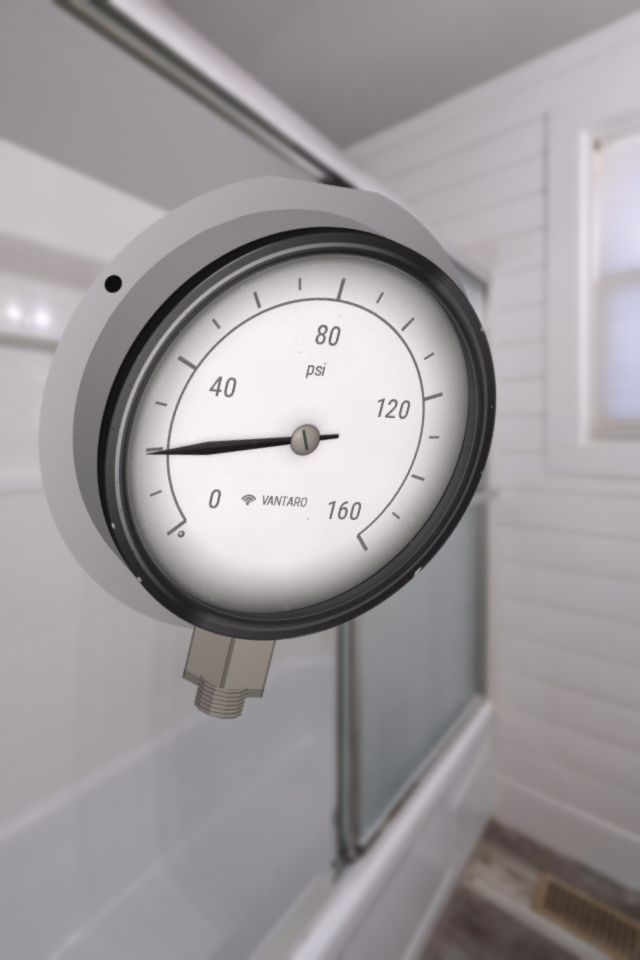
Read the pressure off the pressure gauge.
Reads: 20 psi
